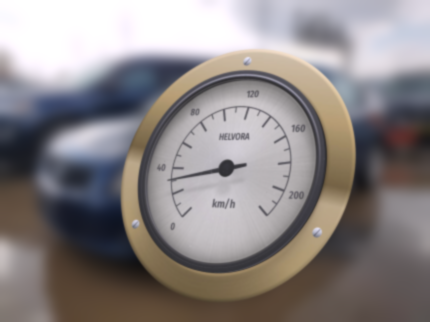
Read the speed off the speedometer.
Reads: 30 km/h
